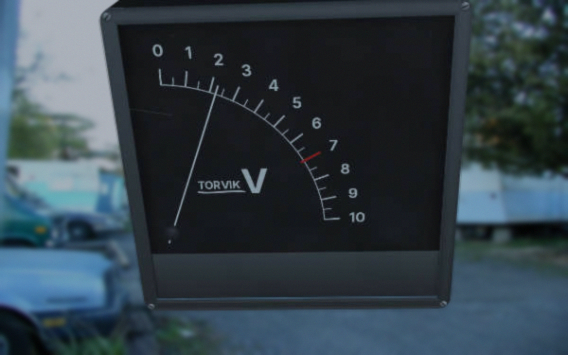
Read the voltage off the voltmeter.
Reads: 2.25 V
